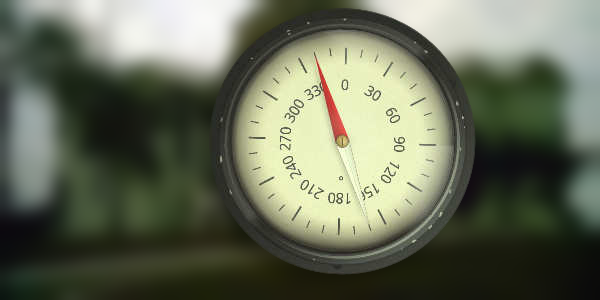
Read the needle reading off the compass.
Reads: 340 °
